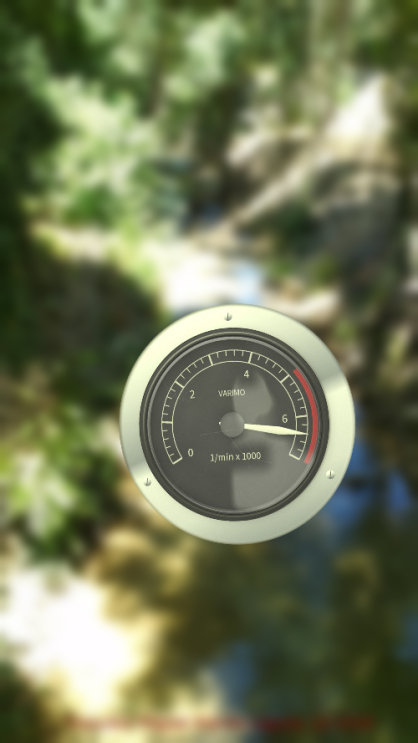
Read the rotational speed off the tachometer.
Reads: 6400 rpm
